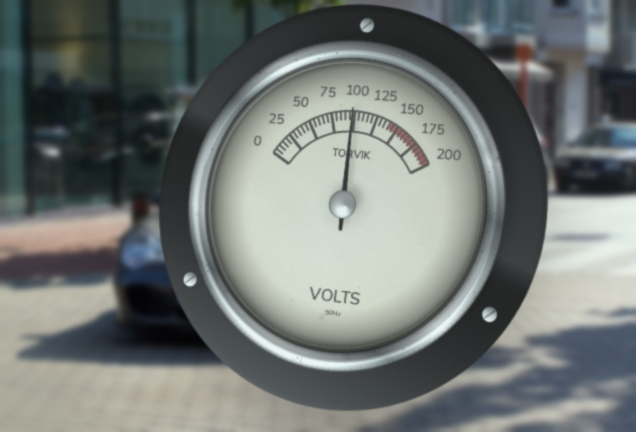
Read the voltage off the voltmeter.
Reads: 100 V
